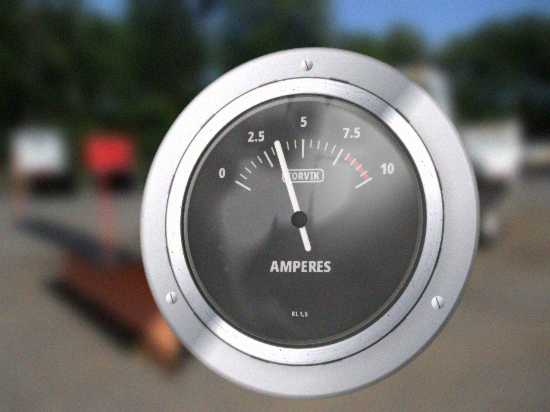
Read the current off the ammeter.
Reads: 3.5 A
